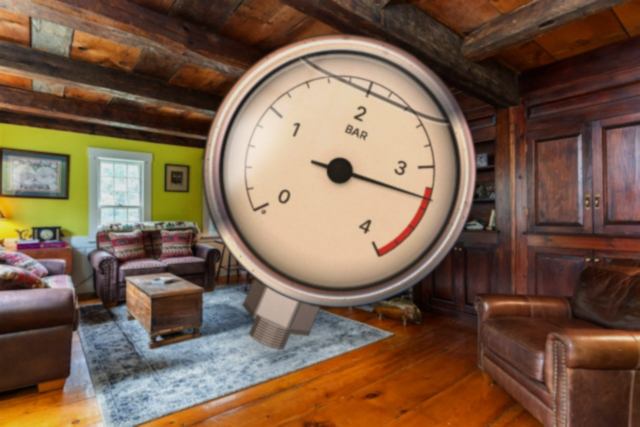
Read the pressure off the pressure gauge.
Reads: 3.3 bar
